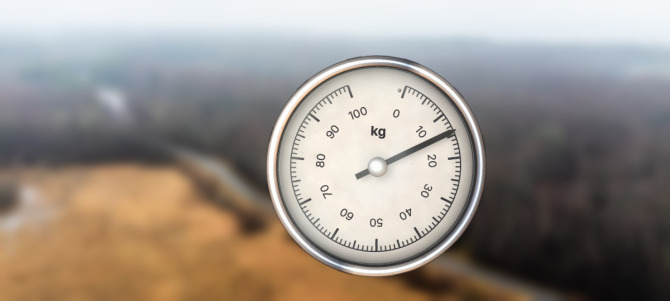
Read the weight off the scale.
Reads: 14 kg
